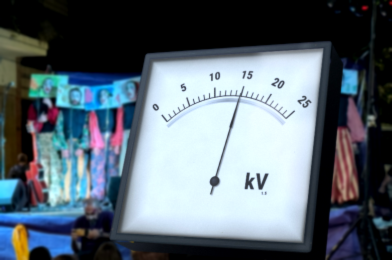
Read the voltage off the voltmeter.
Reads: 15 kV
